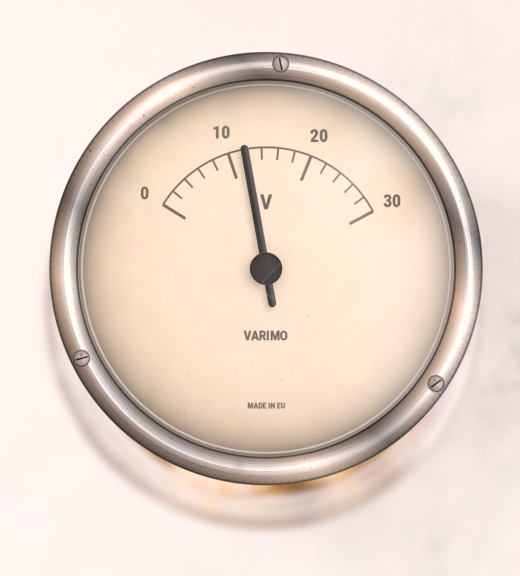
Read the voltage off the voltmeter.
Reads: 12 V
